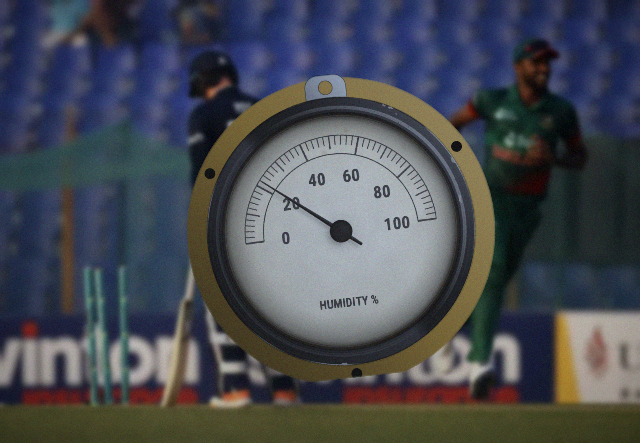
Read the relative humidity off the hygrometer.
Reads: 22 %
